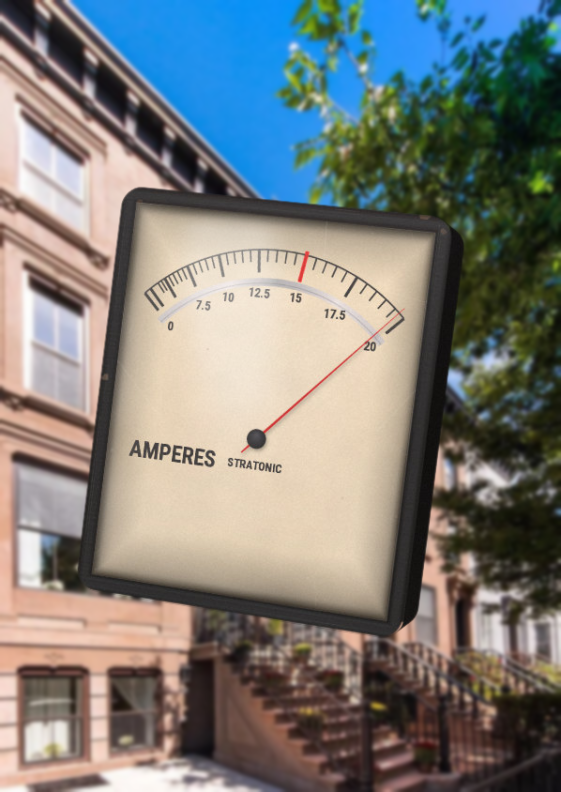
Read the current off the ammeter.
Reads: 19.75 A
